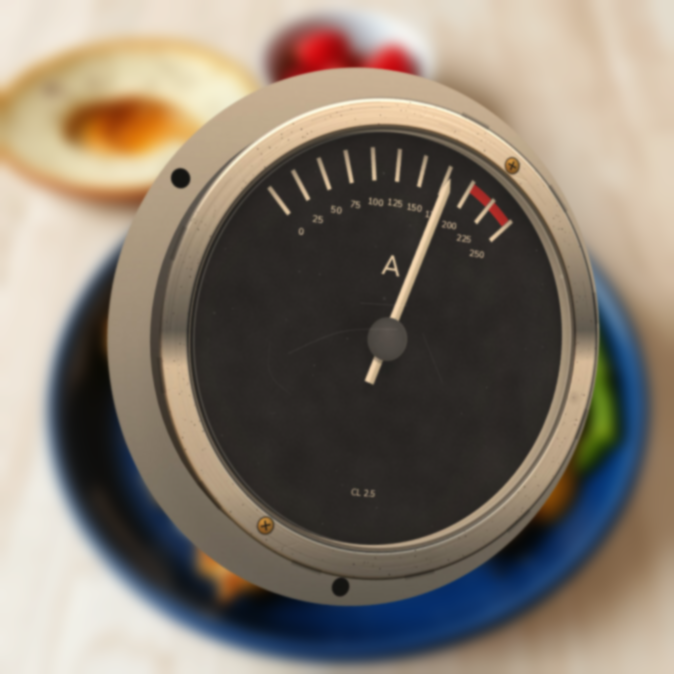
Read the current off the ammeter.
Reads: 175 A
